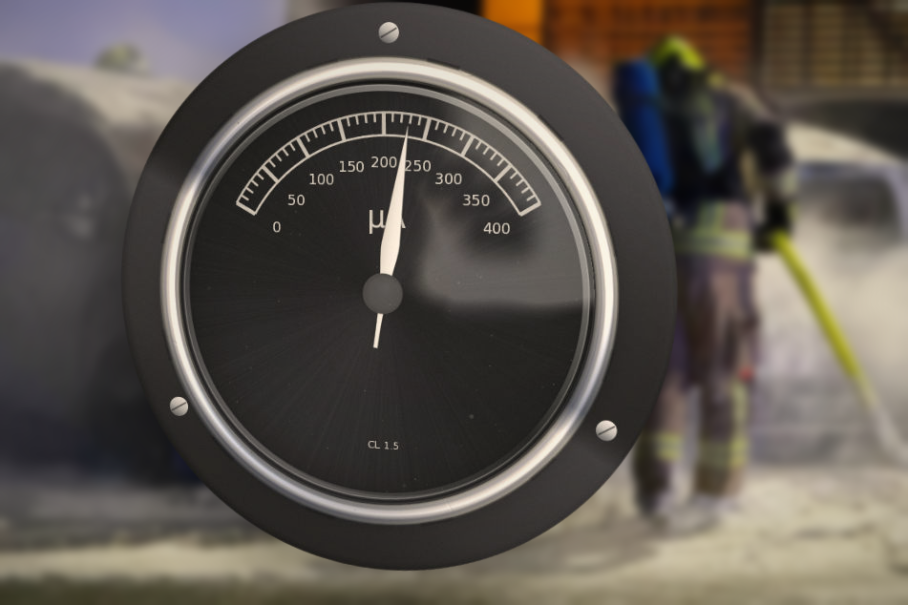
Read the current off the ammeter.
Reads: 230 µA
